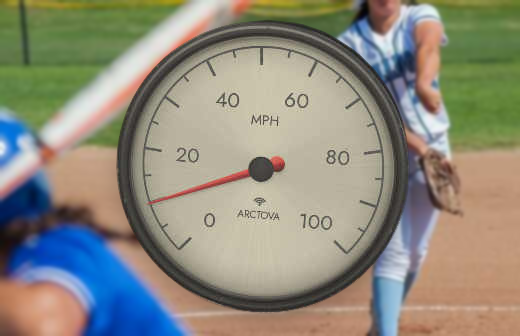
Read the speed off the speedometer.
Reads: 10 mph
